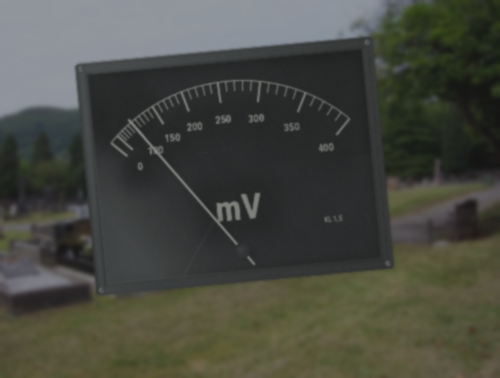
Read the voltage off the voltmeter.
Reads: 100 mV
